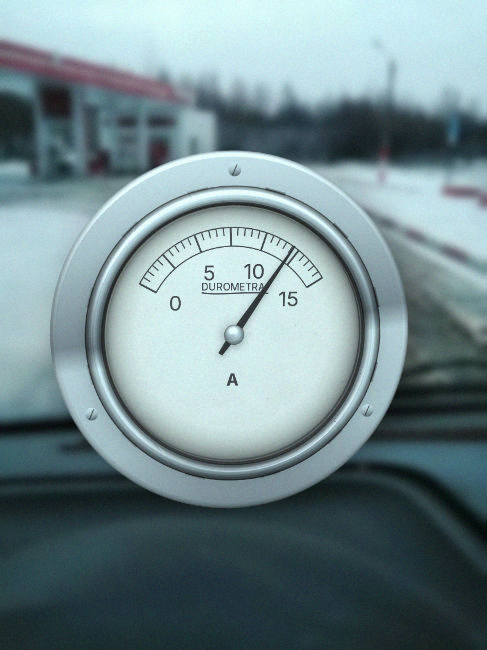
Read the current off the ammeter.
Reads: 12 A
